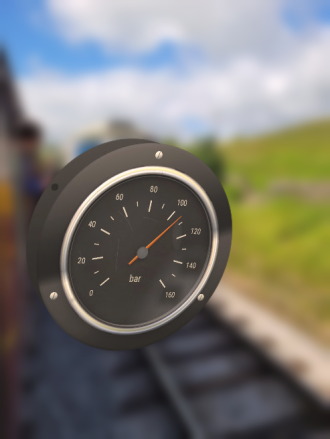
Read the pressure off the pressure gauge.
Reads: 105 bar
